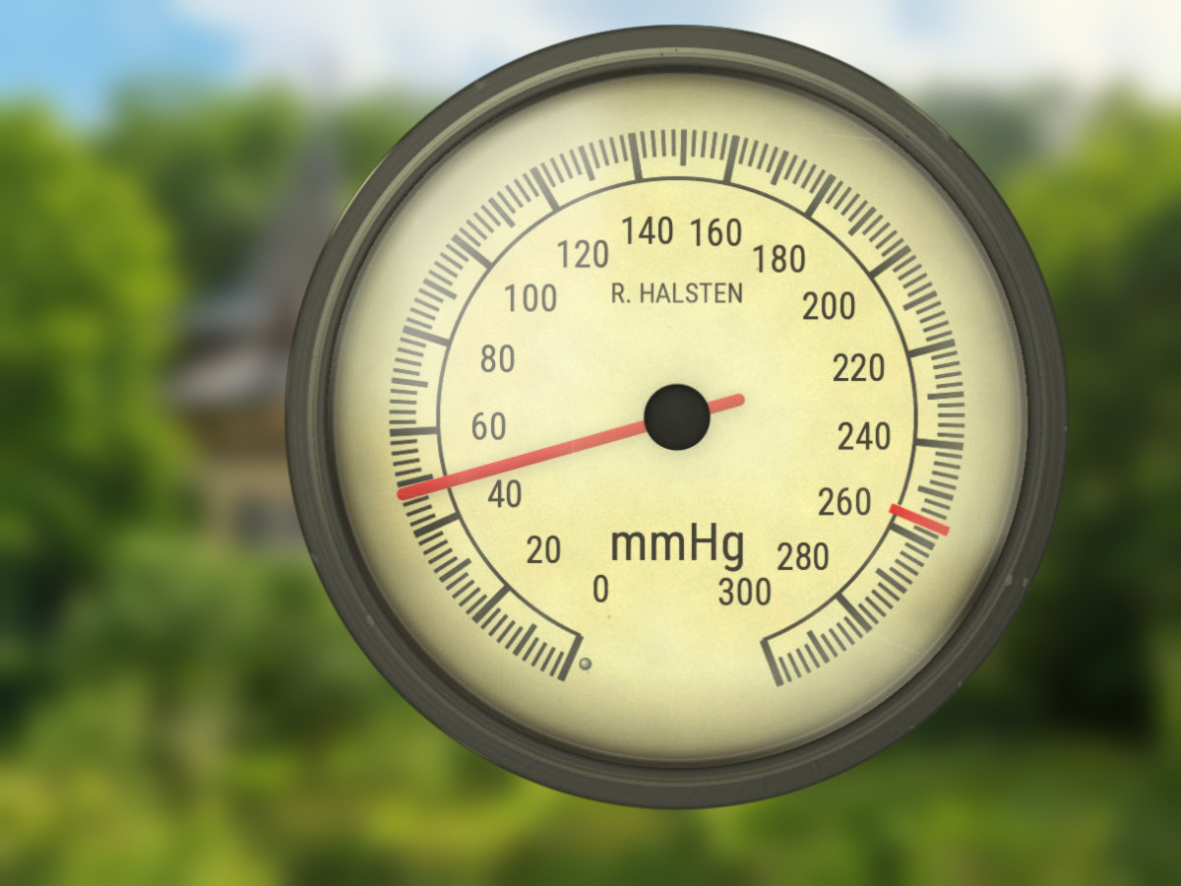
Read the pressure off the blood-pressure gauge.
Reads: 48 mmHg
